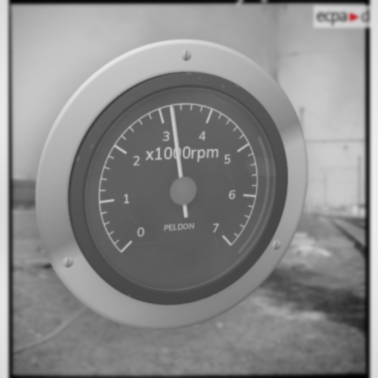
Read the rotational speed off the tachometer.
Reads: 3200 rpm
